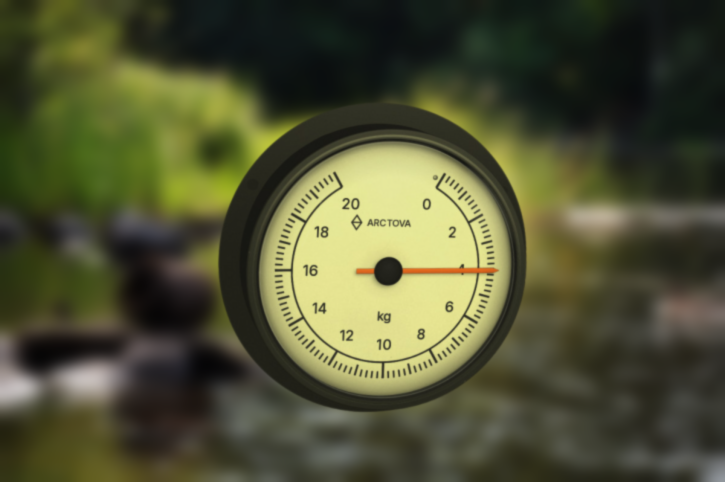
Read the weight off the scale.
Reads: 4 kg
